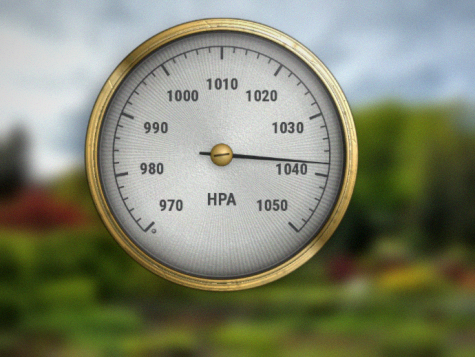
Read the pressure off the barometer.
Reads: 1038 hPa
